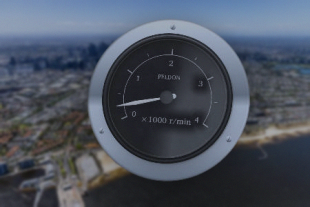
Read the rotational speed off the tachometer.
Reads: 250 rpm
